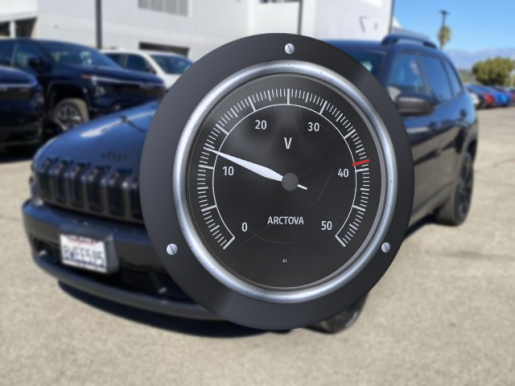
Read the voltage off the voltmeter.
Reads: 12 V
